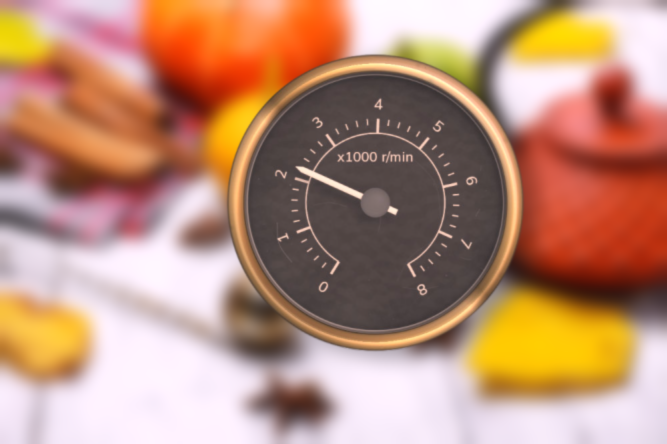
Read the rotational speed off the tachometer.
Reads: 2200 rpm
